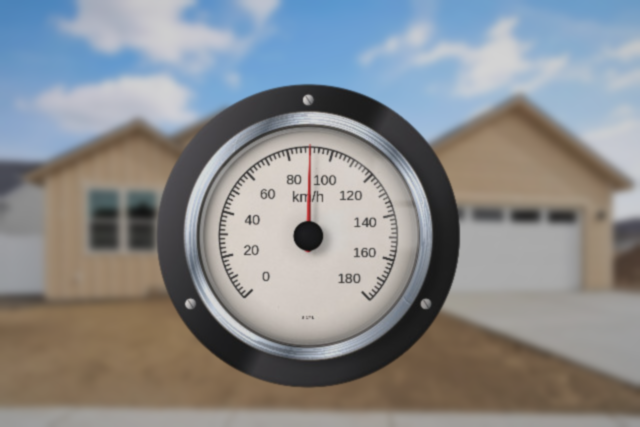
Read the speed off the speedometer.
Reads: 90 km/h
